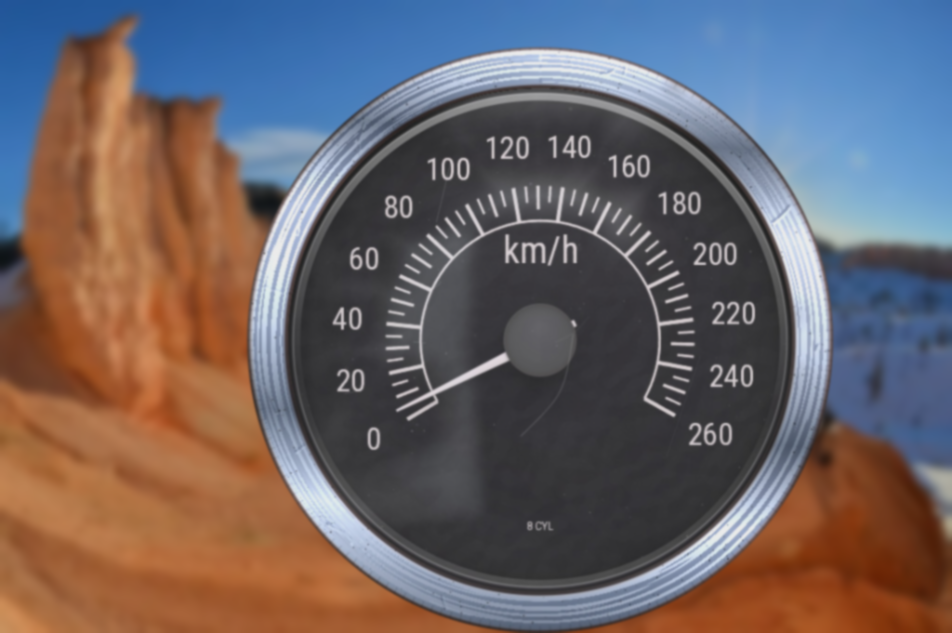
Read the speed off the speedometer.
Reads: 5 km/h
